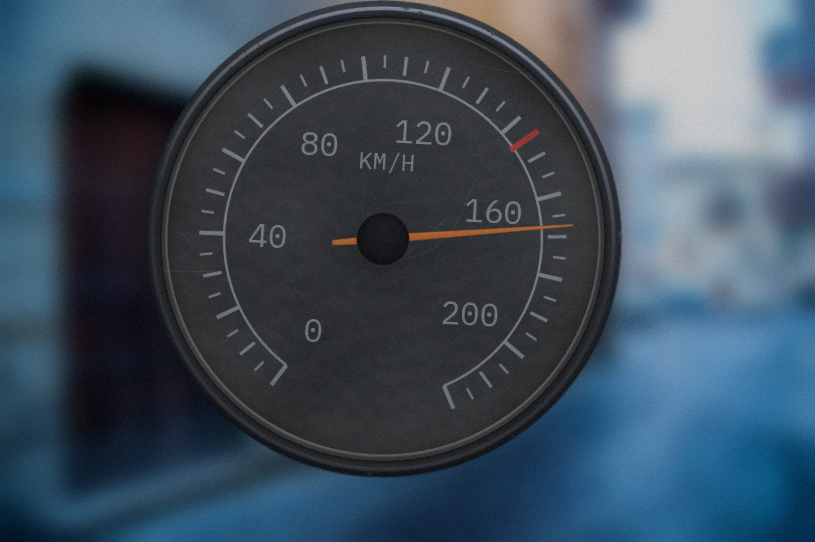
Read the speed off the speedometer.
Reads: 167.5 km/h
